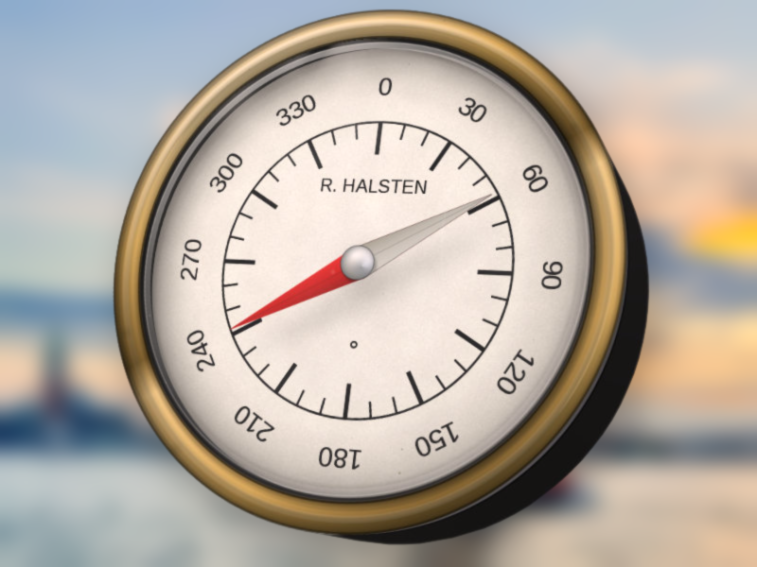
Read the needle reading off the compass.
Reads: 240 °
